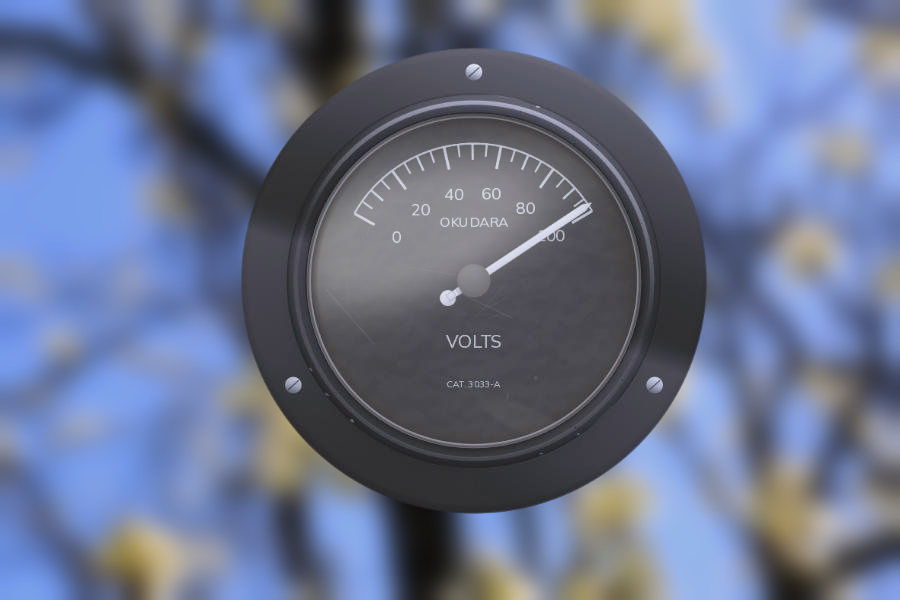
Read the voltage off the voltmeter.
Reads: 97.5 V
